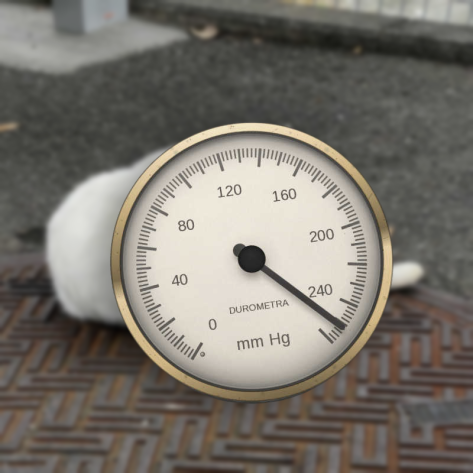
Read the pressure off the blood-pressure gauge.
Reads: 252 mmHg
